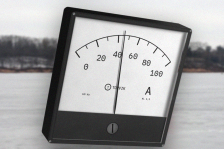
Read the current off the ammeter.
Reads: 45 A
